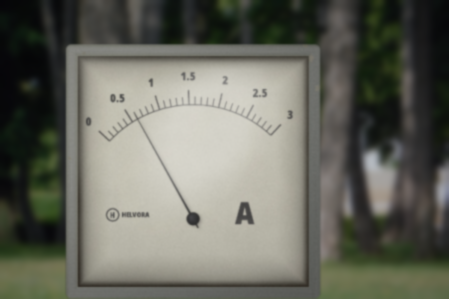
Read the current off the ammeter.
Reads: 0.6 A
